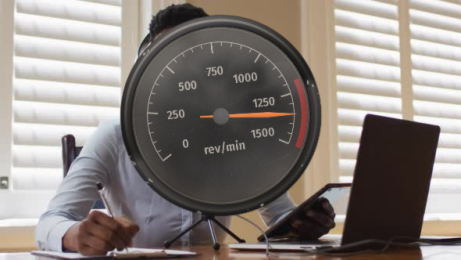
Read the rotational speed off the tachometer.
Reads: 1350 rpm
